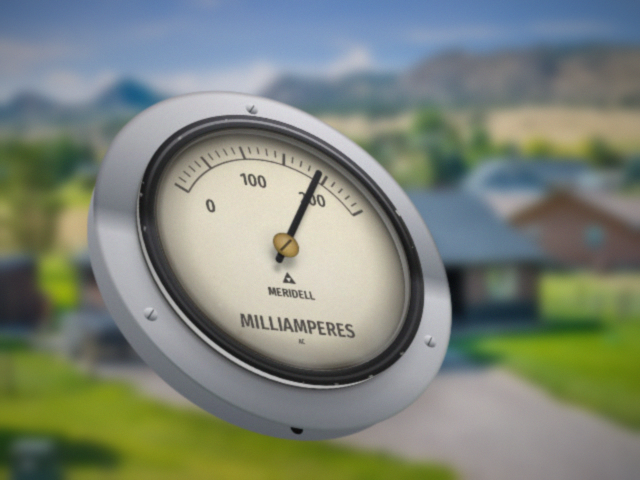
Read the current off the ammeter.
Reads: 190 mA
